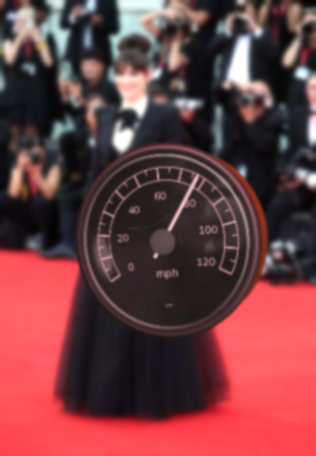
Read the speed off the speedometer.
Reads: 77.5 mph
